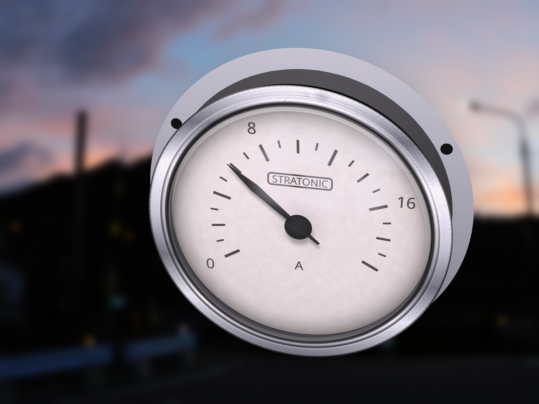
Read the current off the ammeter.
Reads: 6 A
